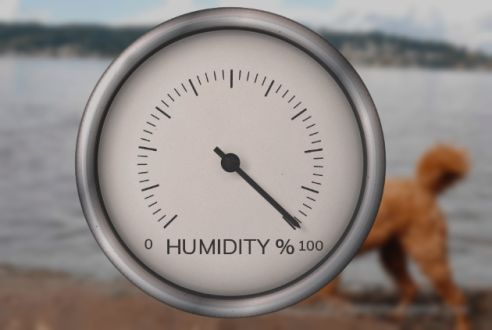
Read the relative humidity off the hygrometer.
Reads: 99 %
